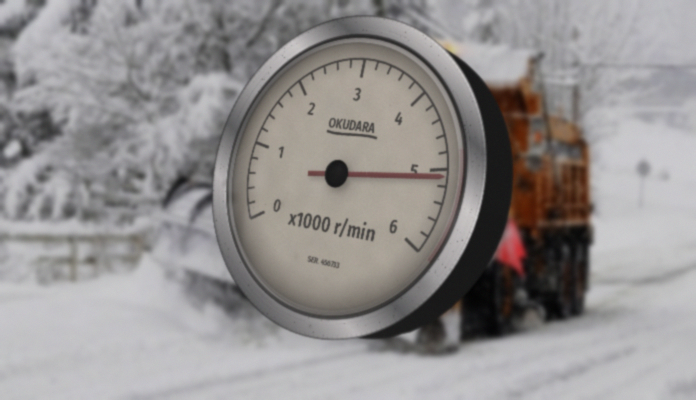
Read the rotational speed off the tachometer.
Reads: 5100 rpm
